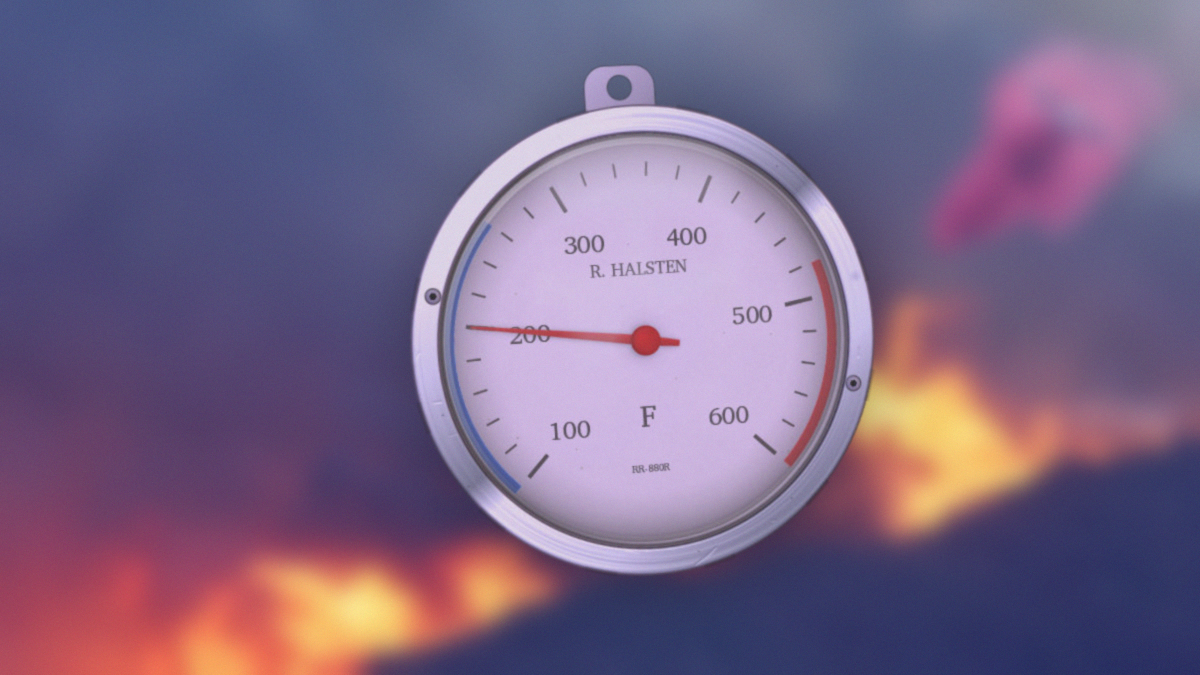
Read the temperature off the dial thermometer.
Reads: 200 °F
